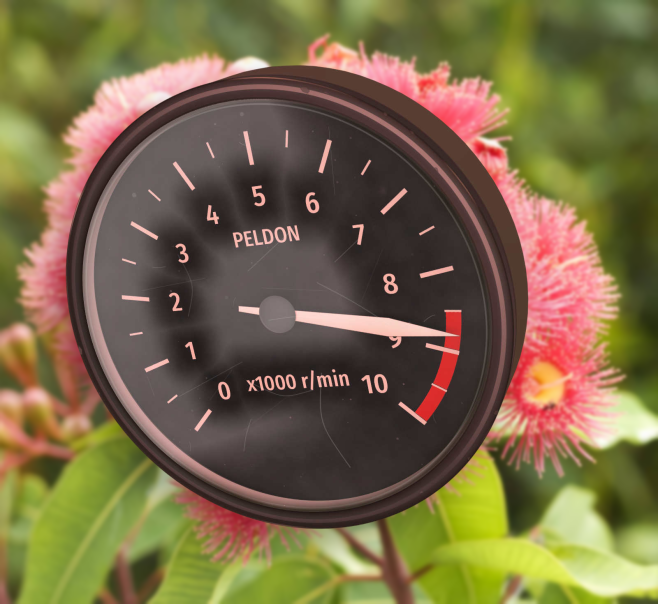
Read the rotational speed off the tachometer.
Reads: 8750 rpm
